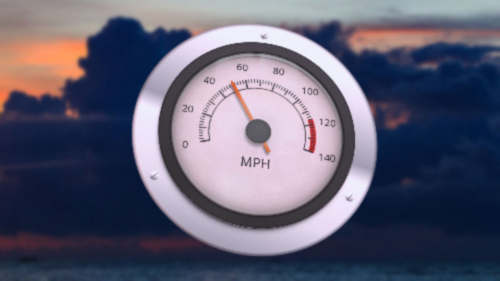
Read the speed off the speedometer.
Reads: 50 mph
